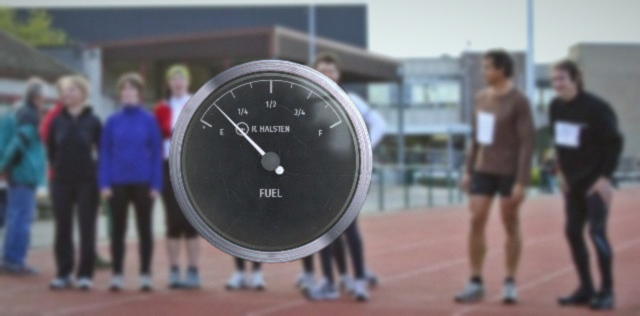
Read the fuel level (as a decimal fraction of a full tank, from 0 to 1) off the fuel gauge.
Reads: 0.125
